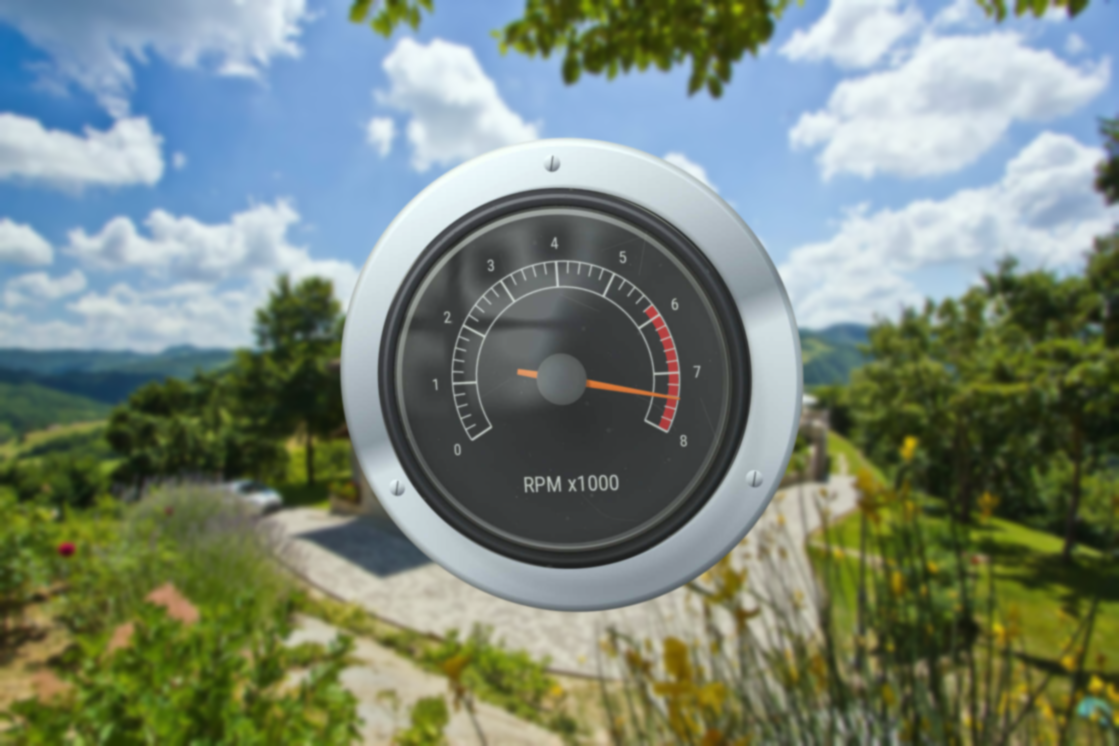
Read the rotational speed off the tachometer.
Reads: 7400 rpm
